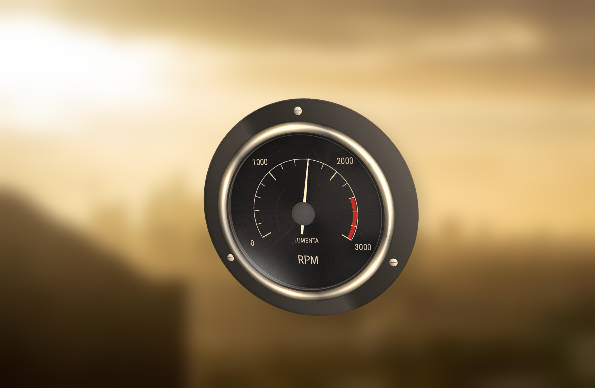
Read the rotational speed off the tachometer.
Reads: 1600 rpm
